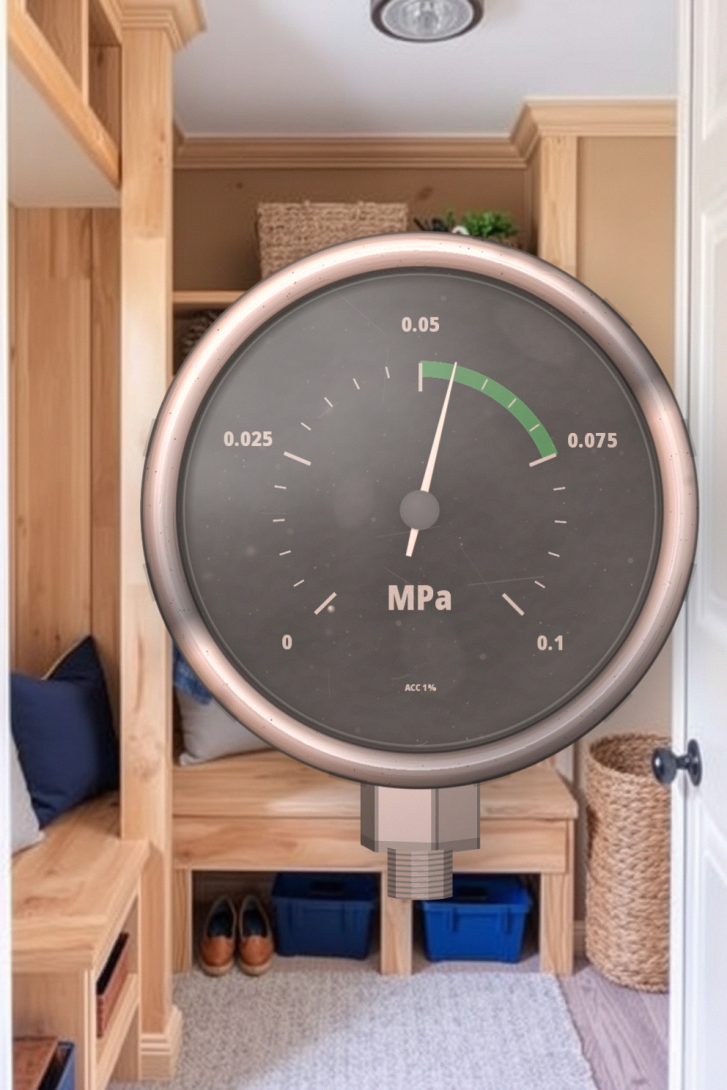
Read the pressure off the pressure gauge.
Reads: 0.055 MPa
